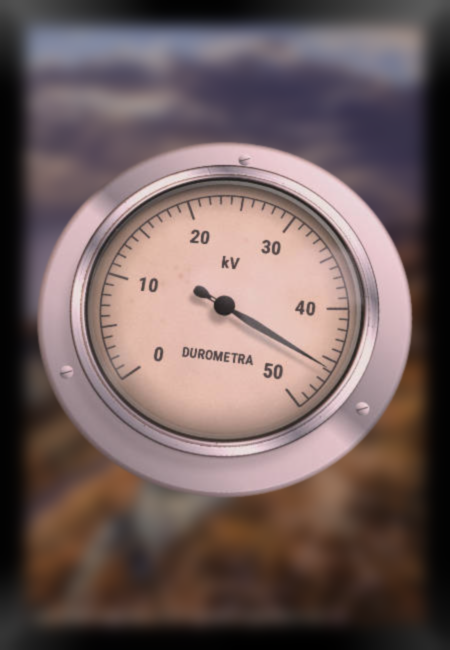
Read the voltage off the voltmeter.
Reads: 46 kV
